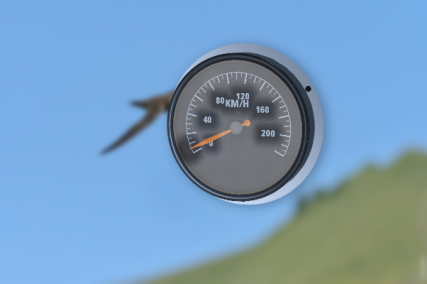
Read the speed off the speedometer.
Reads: 5 km/h
